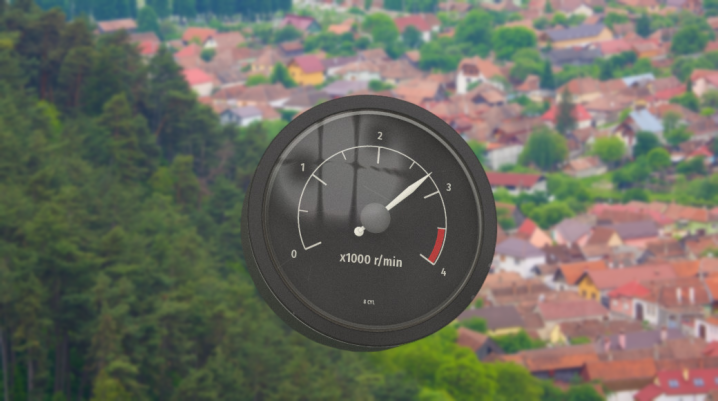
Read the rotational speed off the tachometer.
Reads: 2750 rpm
